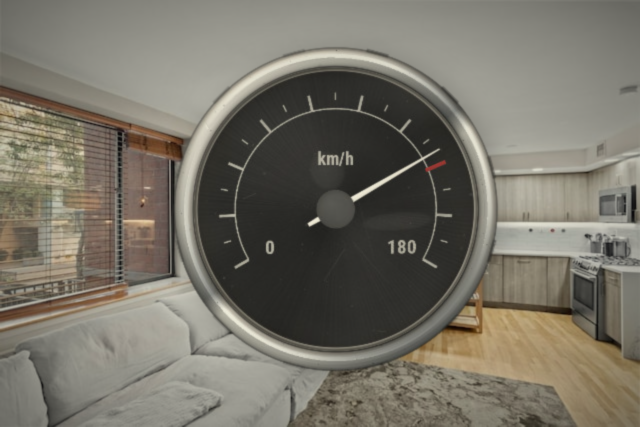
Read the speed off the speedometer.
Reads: 135 km/h
